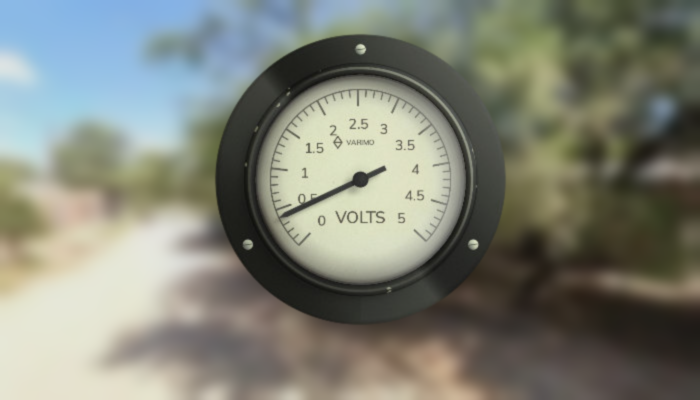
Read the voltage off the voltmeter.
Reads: 0.4 V
